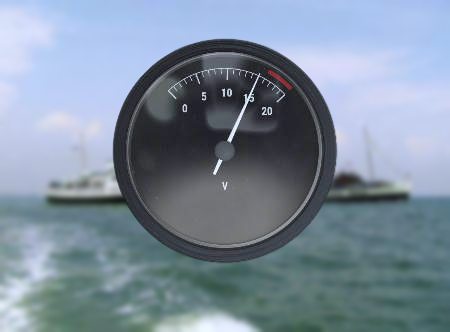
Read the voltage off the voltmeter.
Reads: 15 V
